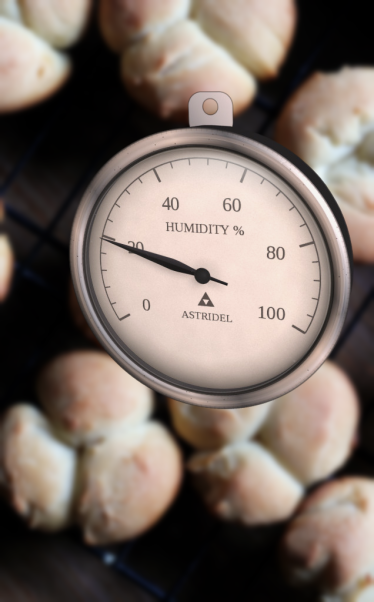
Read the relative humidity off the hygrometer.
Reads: 20 %
